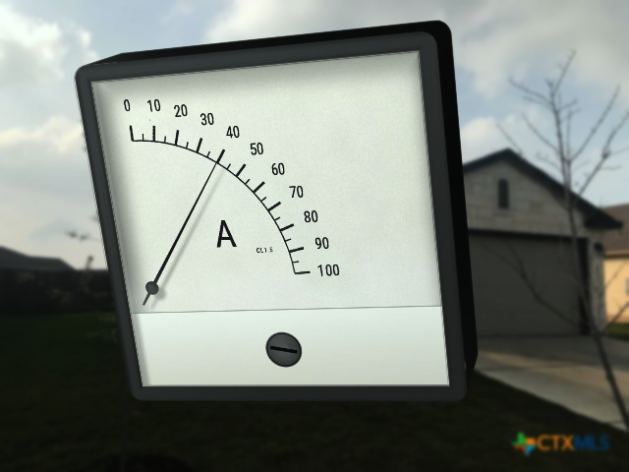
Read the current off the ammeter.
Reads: 40 A
